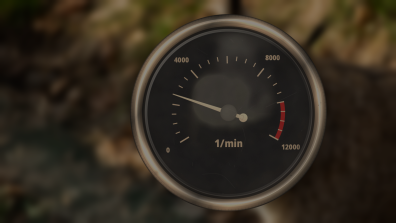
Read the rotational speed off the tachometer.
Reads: 2500 rpm
